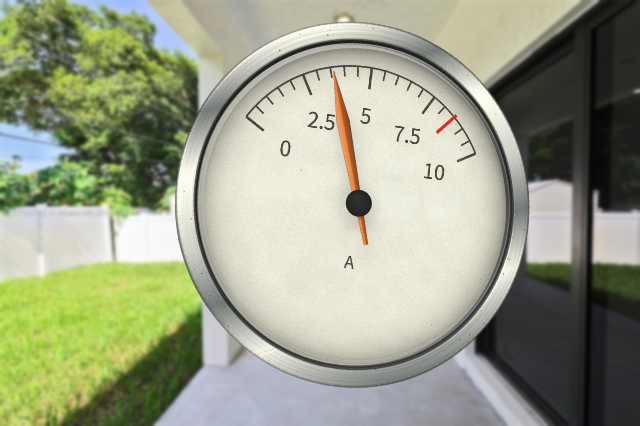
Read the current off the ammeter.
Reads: 3.5 A
